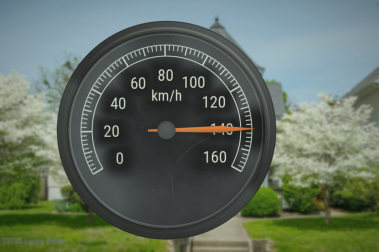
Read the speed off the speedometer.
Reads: 140 km/h
